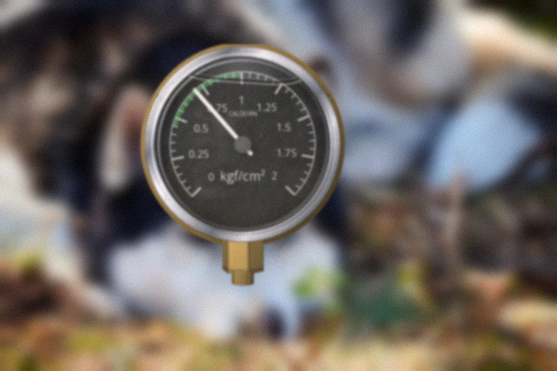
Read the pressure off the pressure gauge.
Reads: 0.7 kg/cm²
